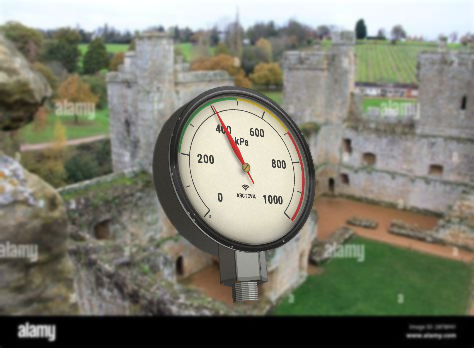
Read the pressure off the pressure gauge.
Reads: 400 kPa
